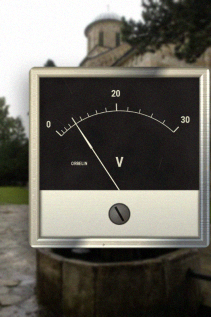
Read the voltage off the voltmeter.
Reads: 10 V
